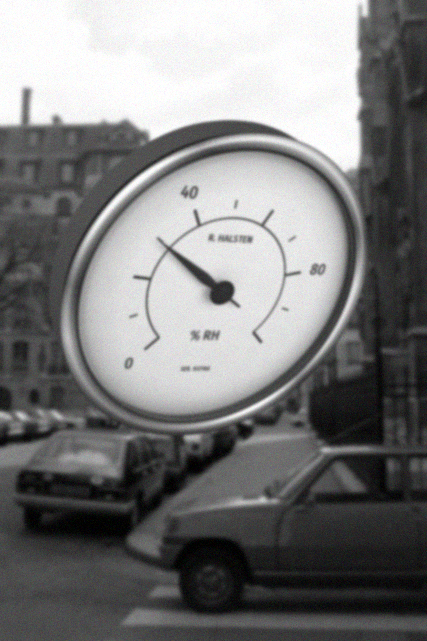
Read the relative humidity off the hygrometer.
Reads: 30 %
